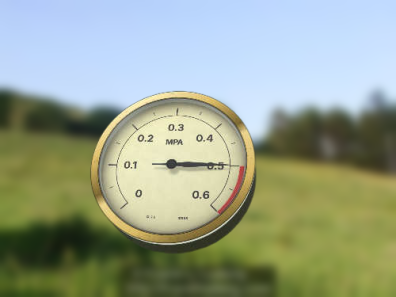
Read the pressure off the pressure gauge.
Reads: 0.5 MPa
